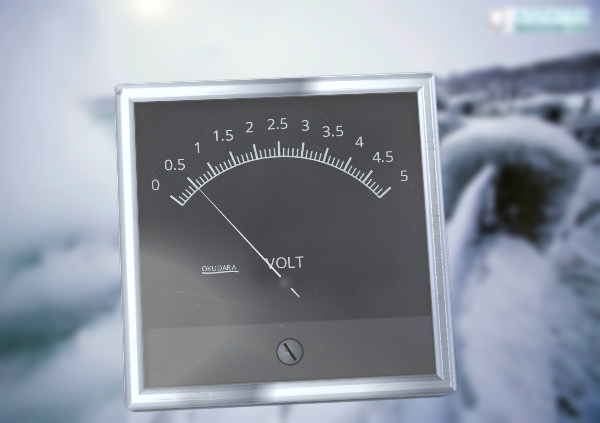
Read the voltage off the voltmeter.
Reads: 0.5 V
